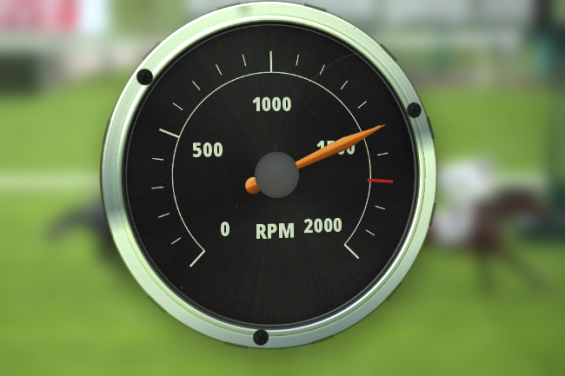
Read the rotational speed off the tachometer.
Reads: 1500 rpm
